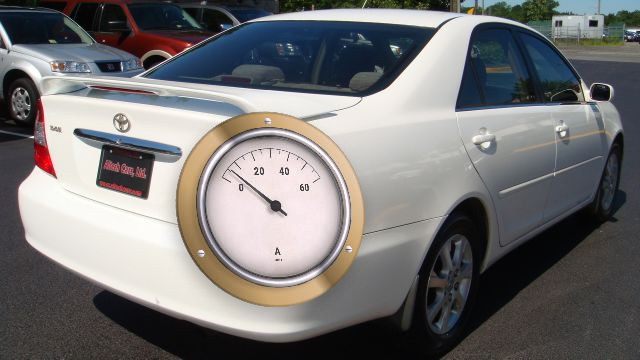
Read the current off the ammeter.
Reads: 5 A
